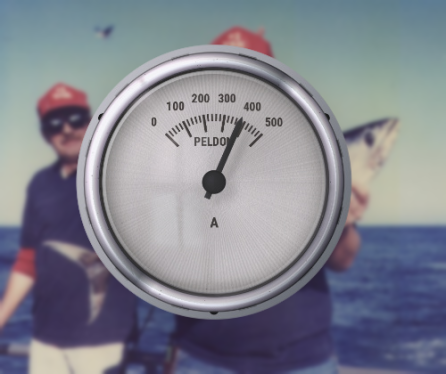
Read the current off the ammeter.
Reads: 380 A
